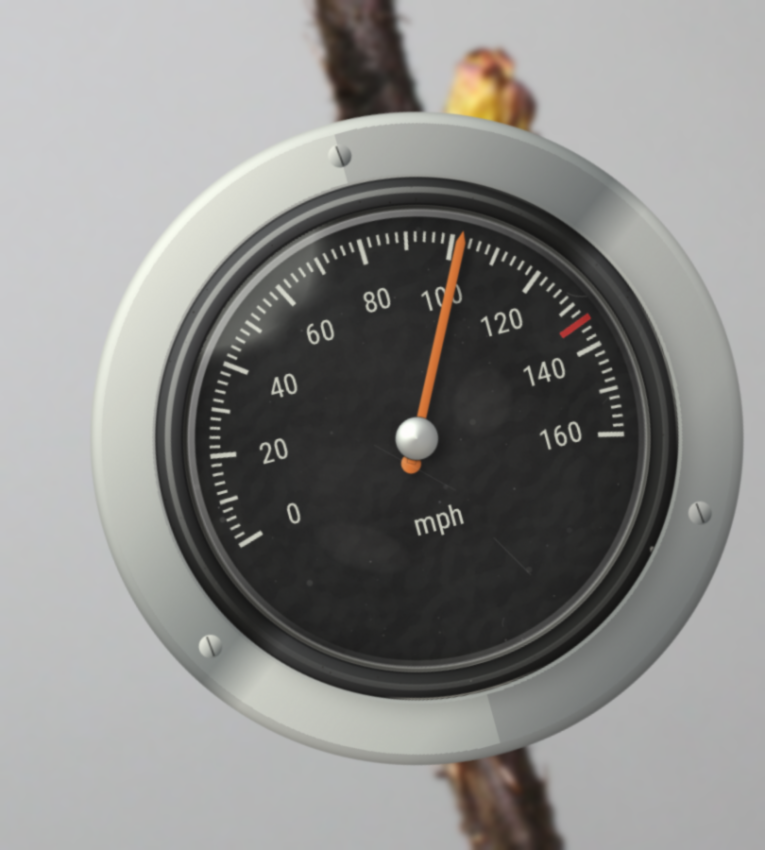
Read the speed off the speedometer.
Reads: 102 mph
